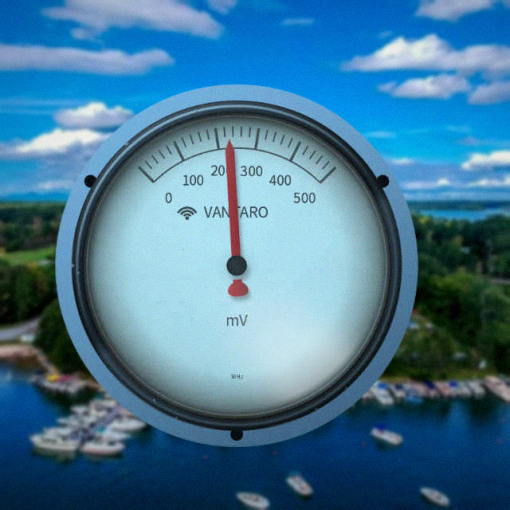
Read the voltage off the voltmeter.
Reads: 230 mV
